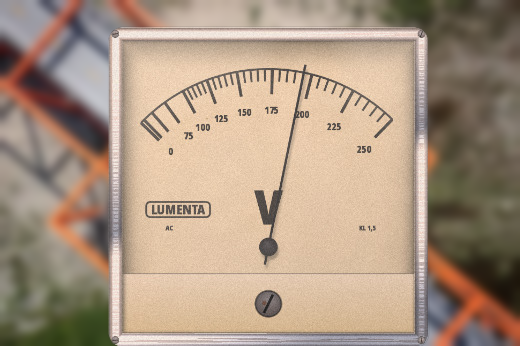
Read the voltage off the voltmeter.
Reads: 195 V
